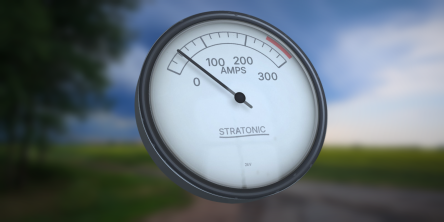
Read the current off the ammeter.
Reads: 40 A
